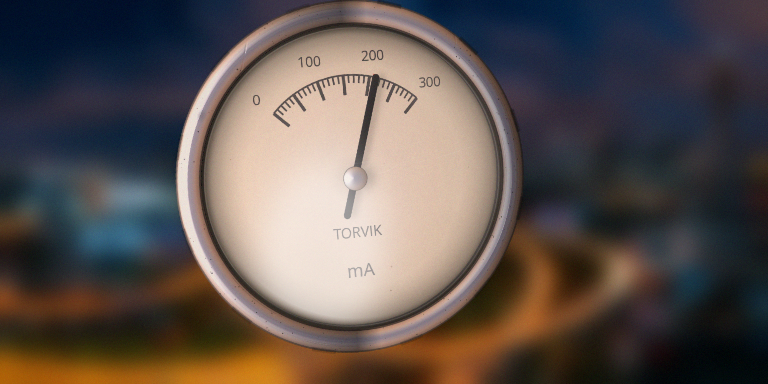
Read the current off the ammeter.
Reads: 210 mA
